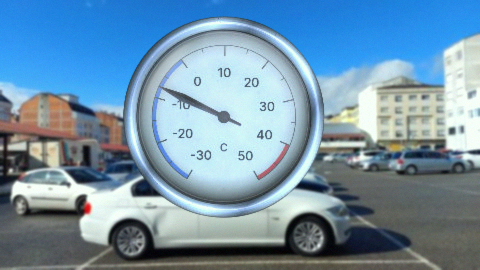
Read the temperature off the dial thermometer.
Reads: -7.5 °C
